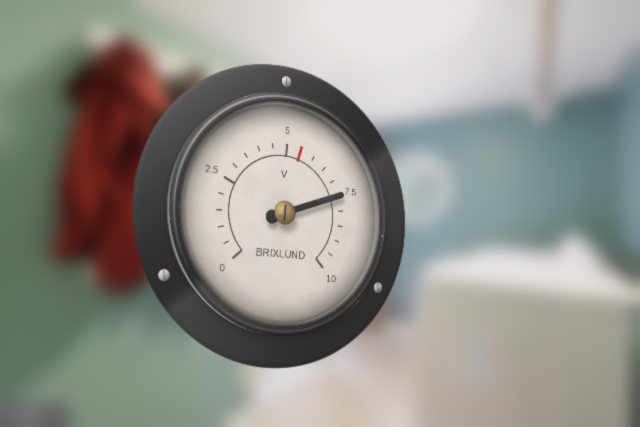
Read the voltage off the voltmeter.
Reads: 7.5 V
